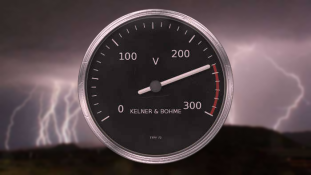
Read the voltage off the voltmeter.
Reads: 240 V
